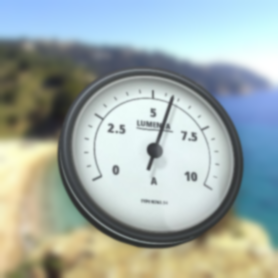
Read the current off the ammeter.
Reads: 5.75 A
